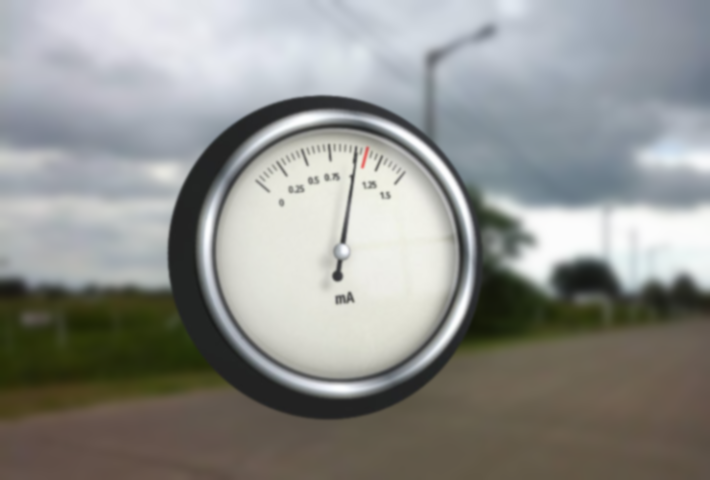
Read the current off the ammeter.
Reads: 1 mA
